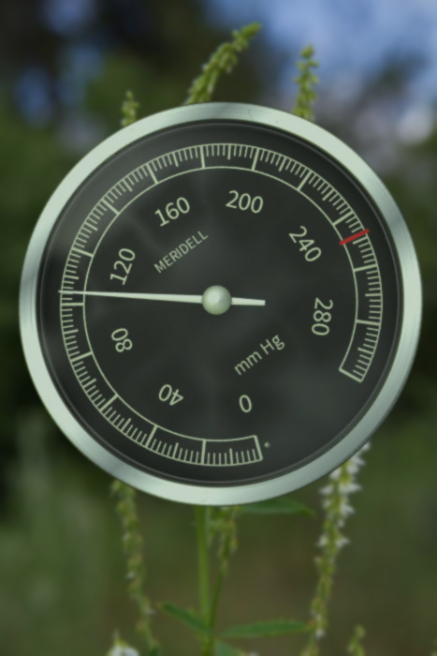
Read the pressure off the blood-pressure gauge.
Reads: 104 mmHg
